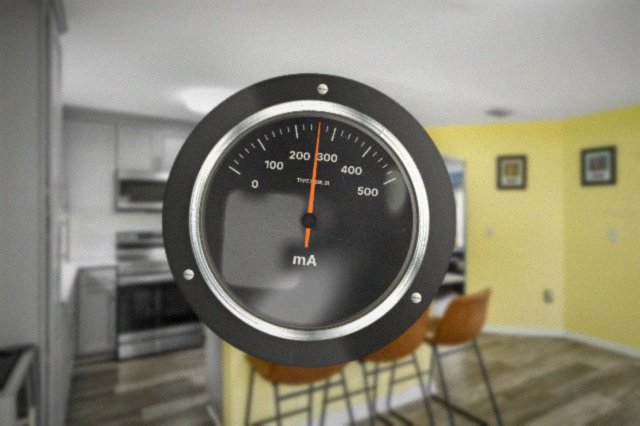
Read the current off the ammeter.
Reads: 260 mA
